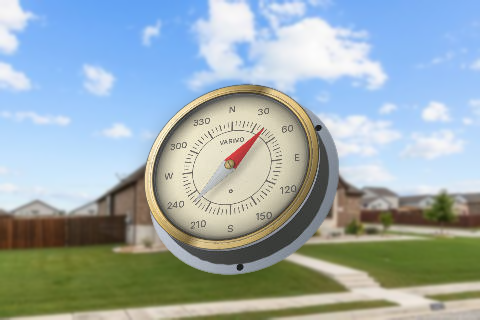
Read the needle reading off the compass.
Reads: 45 °
